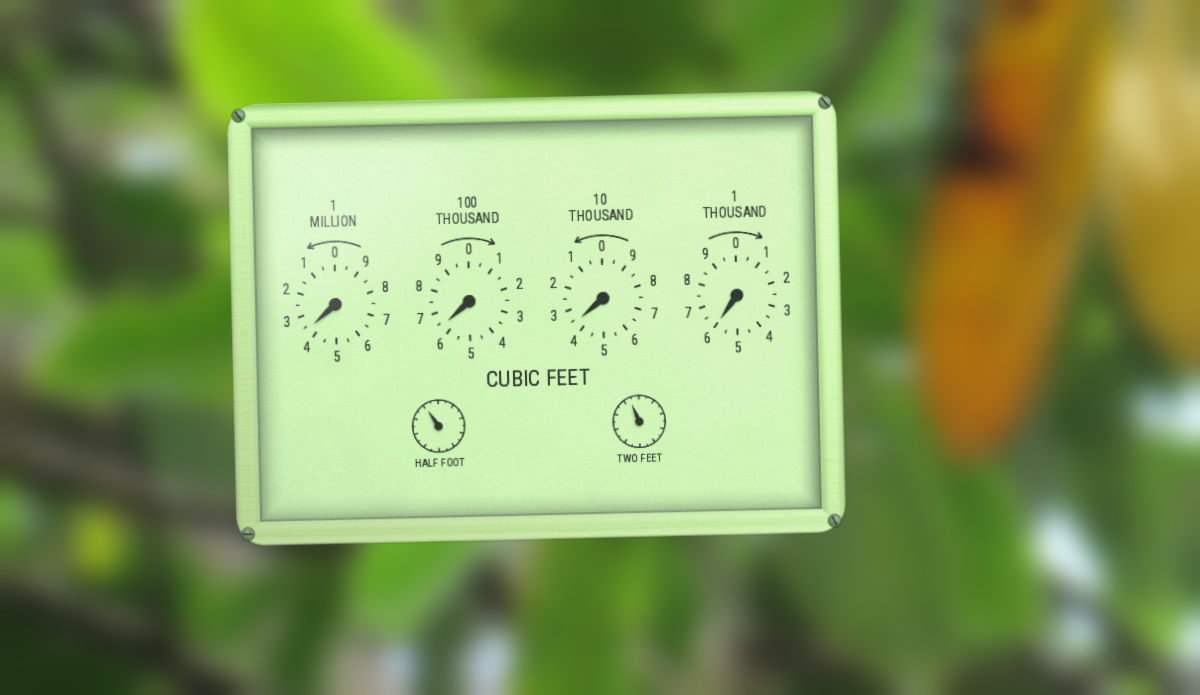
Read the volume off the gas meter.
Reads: 363600 ft³
